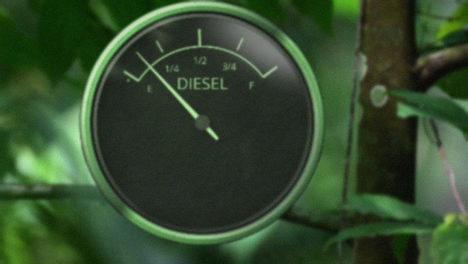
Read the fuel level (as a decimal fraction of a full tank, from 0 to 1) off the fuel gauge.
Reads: 0.125
